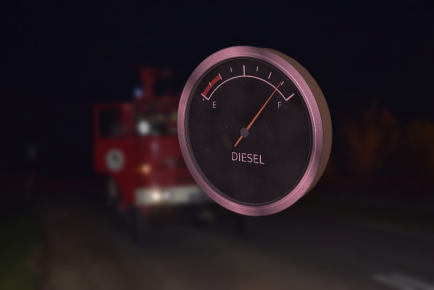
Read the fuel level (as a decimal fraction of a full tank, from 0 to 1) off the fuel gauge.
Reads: 0.875
